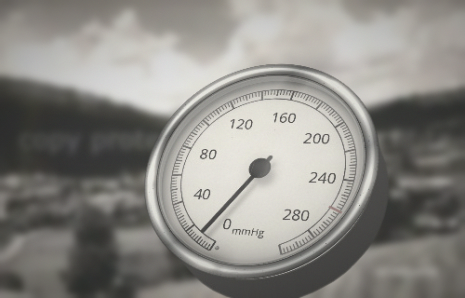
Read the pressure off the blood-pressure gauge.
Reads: 10 mmHg
